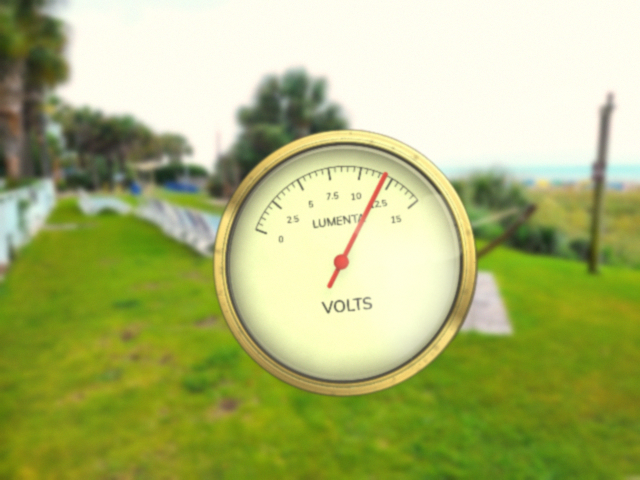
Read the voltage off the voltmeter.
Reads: 12 V
